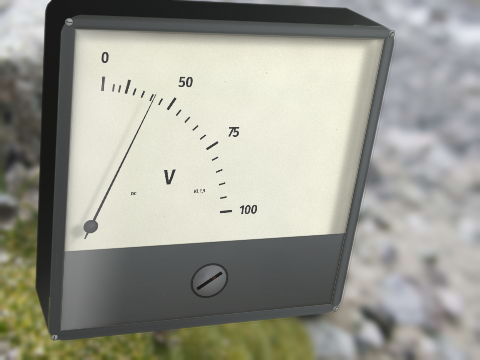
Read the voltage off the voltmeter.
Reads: 40 V
